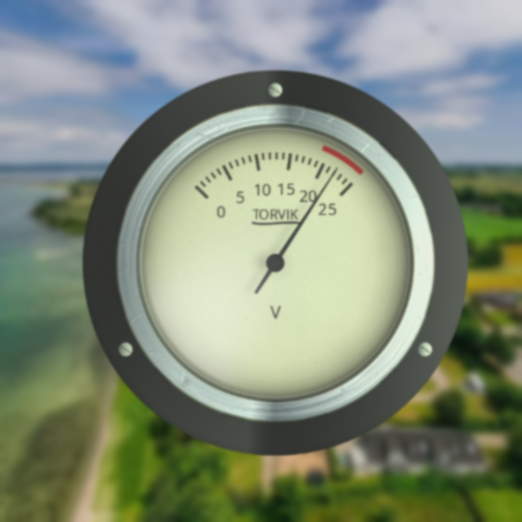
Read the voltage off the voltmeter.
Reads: 22 V
